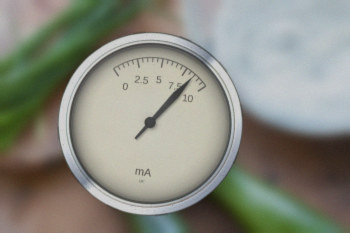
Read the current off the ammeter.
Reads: 8.5 mA
